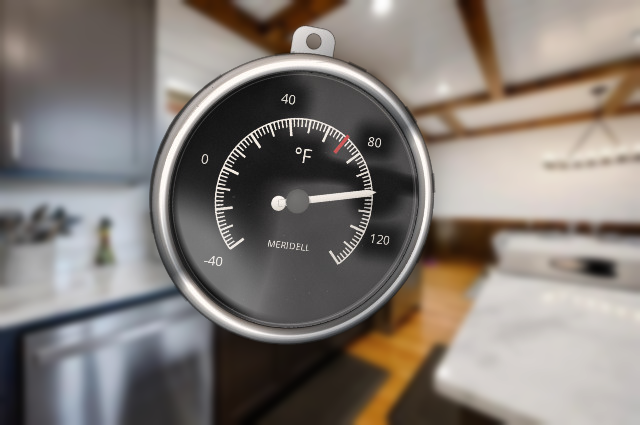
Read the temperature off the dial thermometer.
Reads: 100 °F
